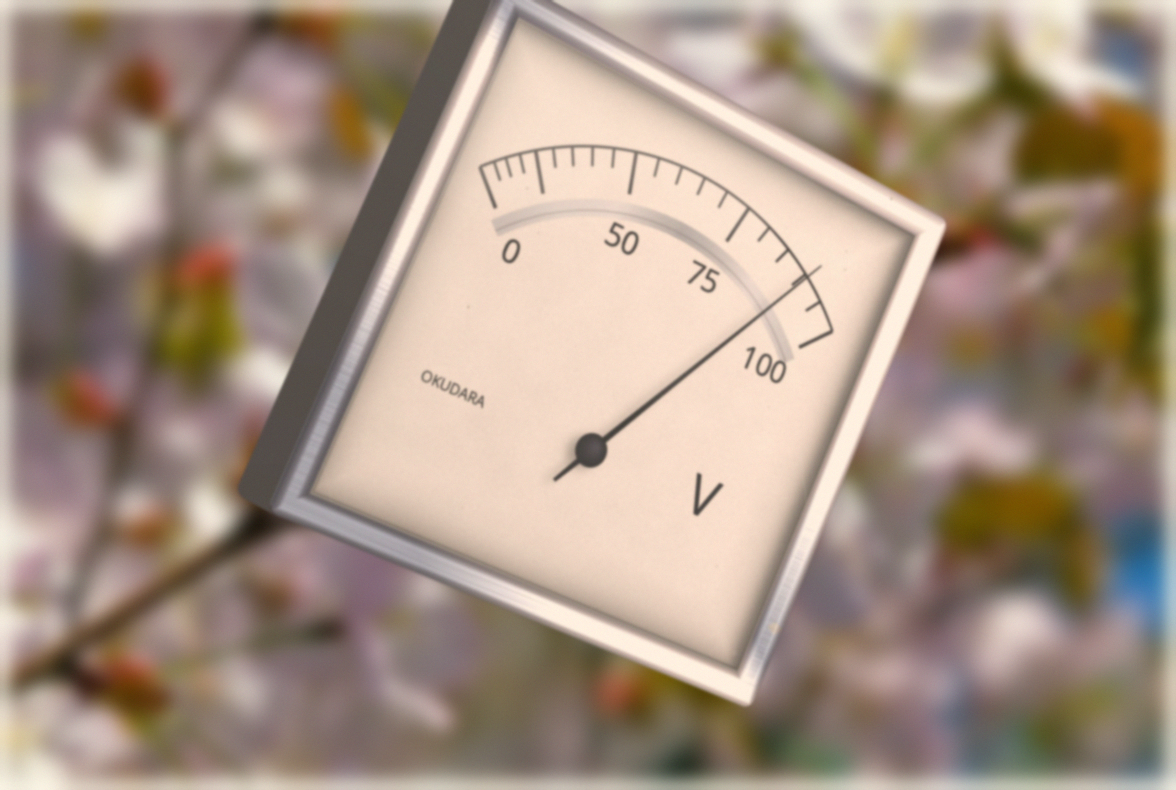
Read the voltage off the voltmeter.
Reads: 90 V
